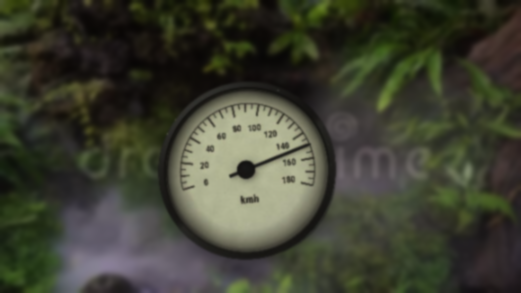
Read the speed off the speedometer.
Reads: 150 km/h
